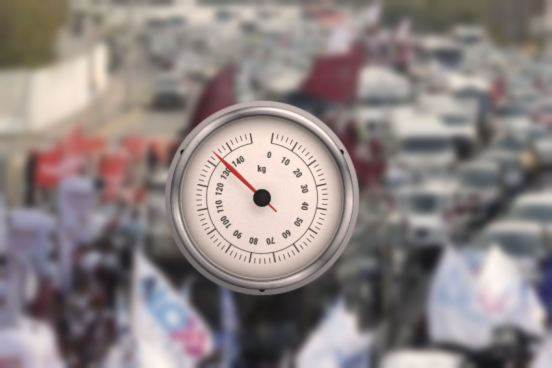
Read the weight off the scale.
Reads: 134 kg
